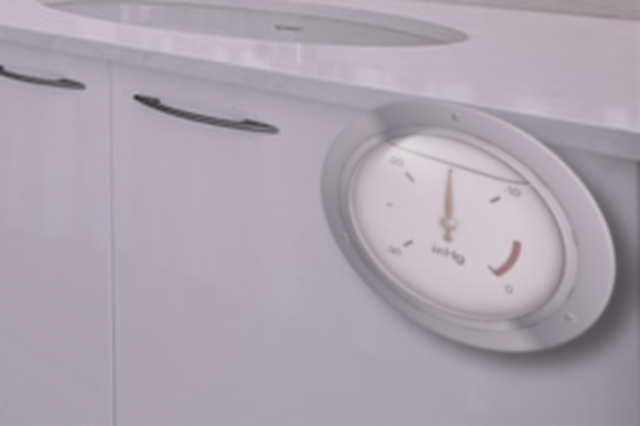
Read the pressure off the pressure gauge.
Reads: -15 inHg
